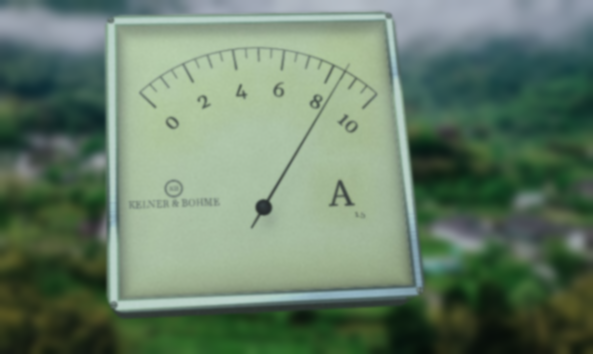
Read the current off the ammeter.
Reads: 8.5 A
